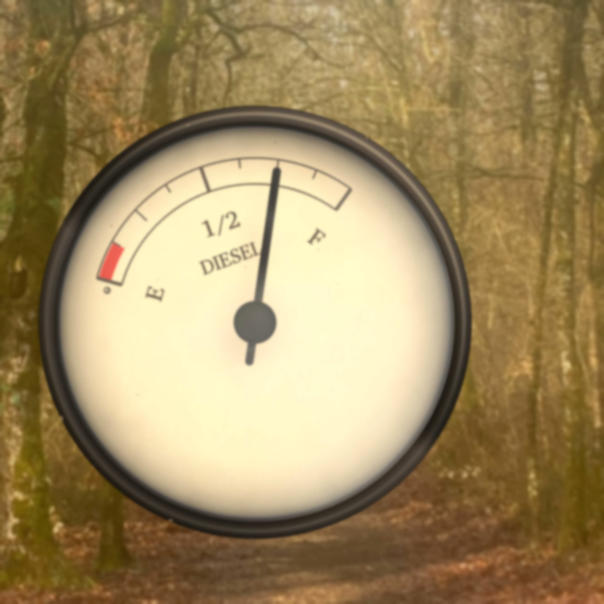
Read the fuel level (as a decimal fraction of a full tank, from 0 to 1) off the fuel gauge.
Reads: 0.75
